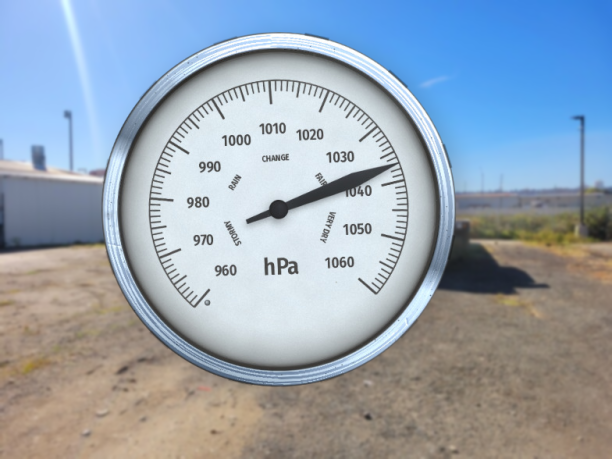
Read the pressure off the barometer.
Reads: 1037 hPa
